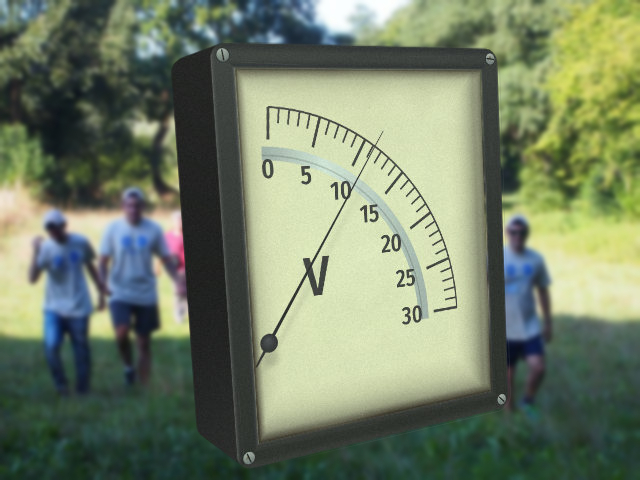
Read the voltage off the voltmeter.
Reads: 11 V
